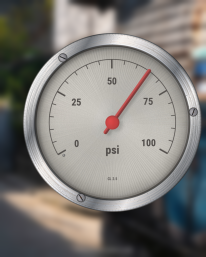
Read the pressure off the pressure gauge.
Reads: 65 psi
